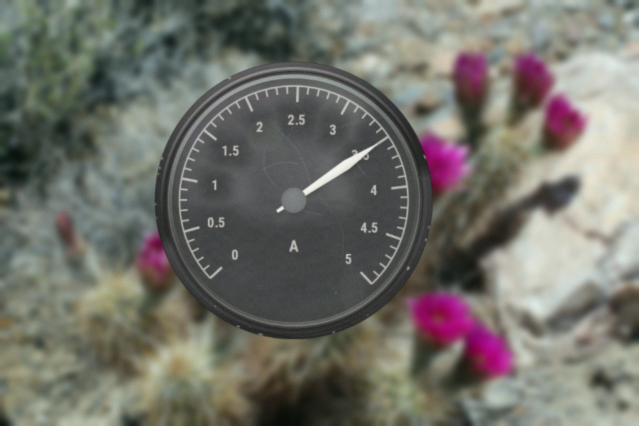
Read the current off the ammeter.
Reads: 3.5 A
